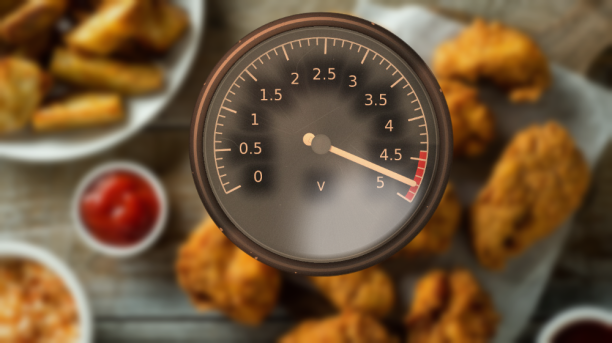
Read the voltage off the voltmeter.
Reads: 4.8 V
